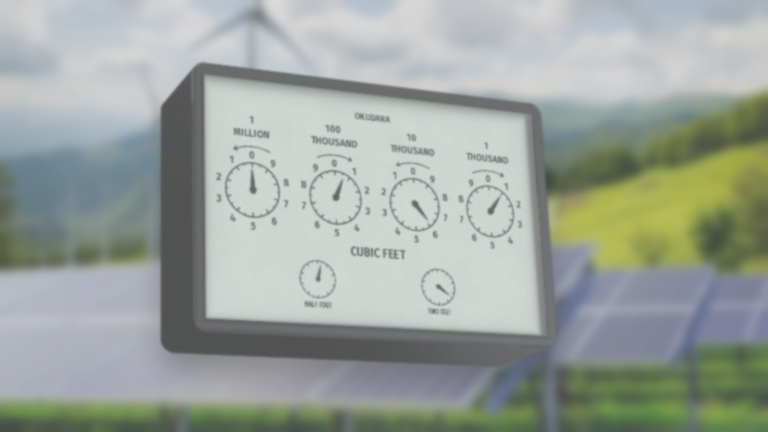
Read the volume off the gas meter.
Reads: 6100 ft³
